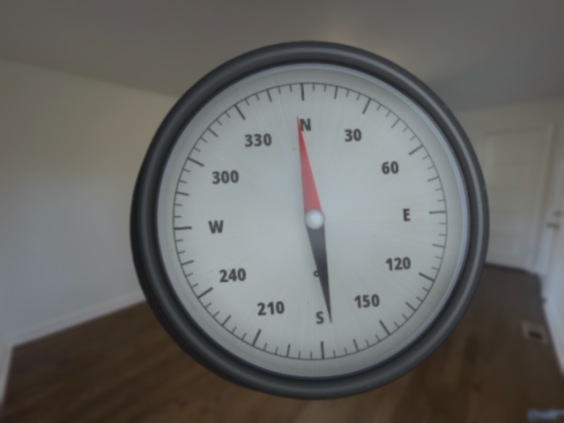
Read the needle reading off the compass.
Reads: 355 °
